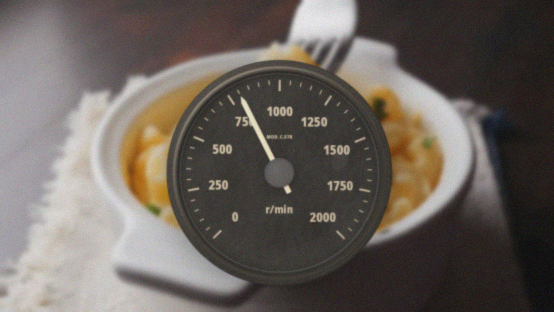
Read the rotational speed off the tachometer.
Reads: 800 rpm
